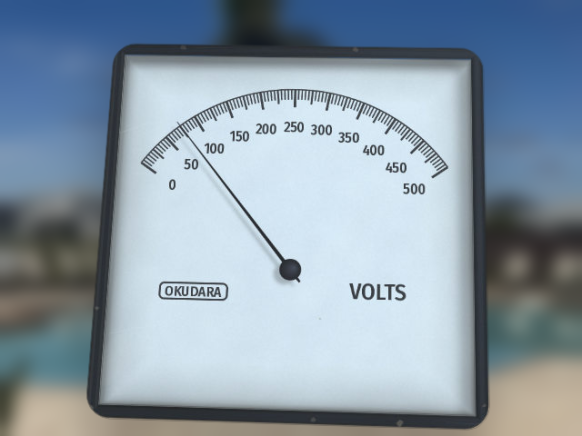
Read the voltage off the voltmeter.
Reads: 75 V
